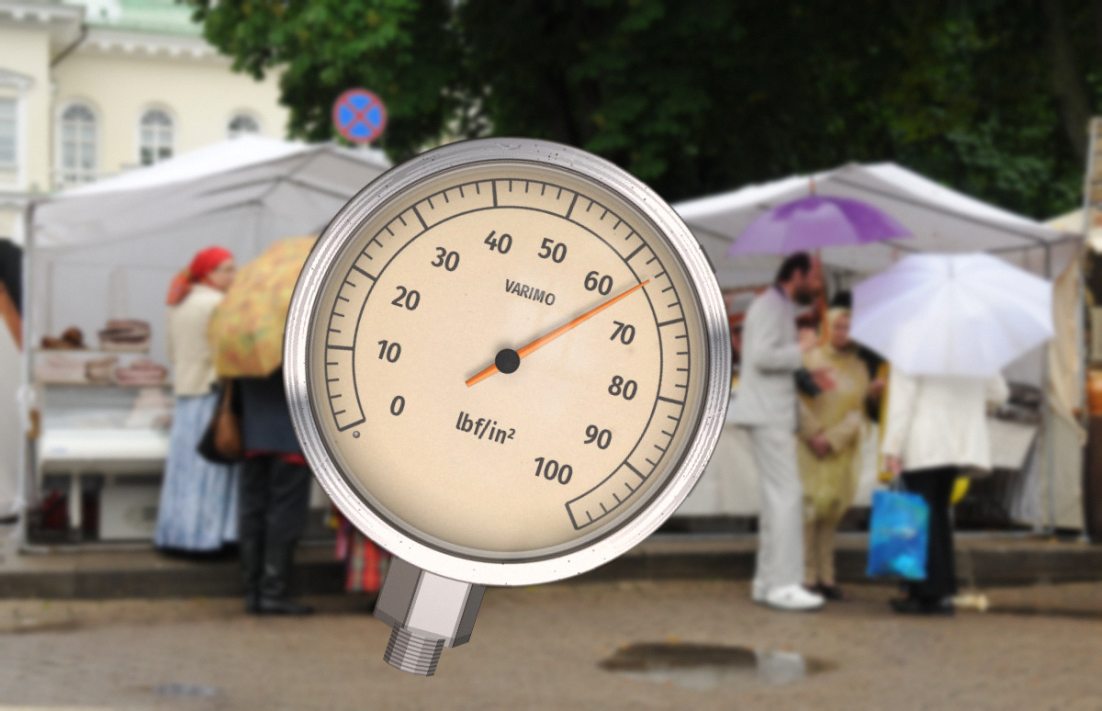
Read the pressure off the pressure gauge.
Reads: 64 psi
